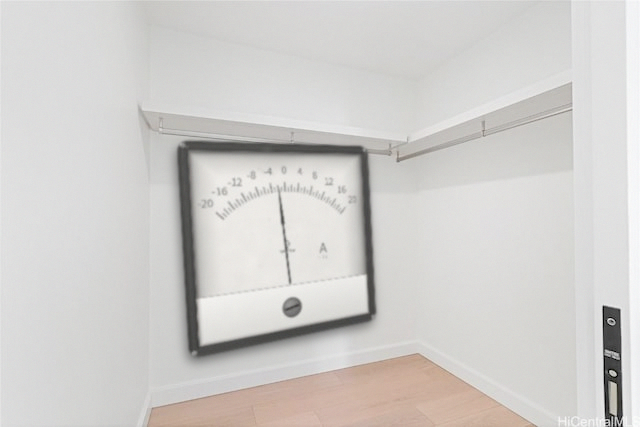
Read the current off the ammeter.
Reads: -2 A
